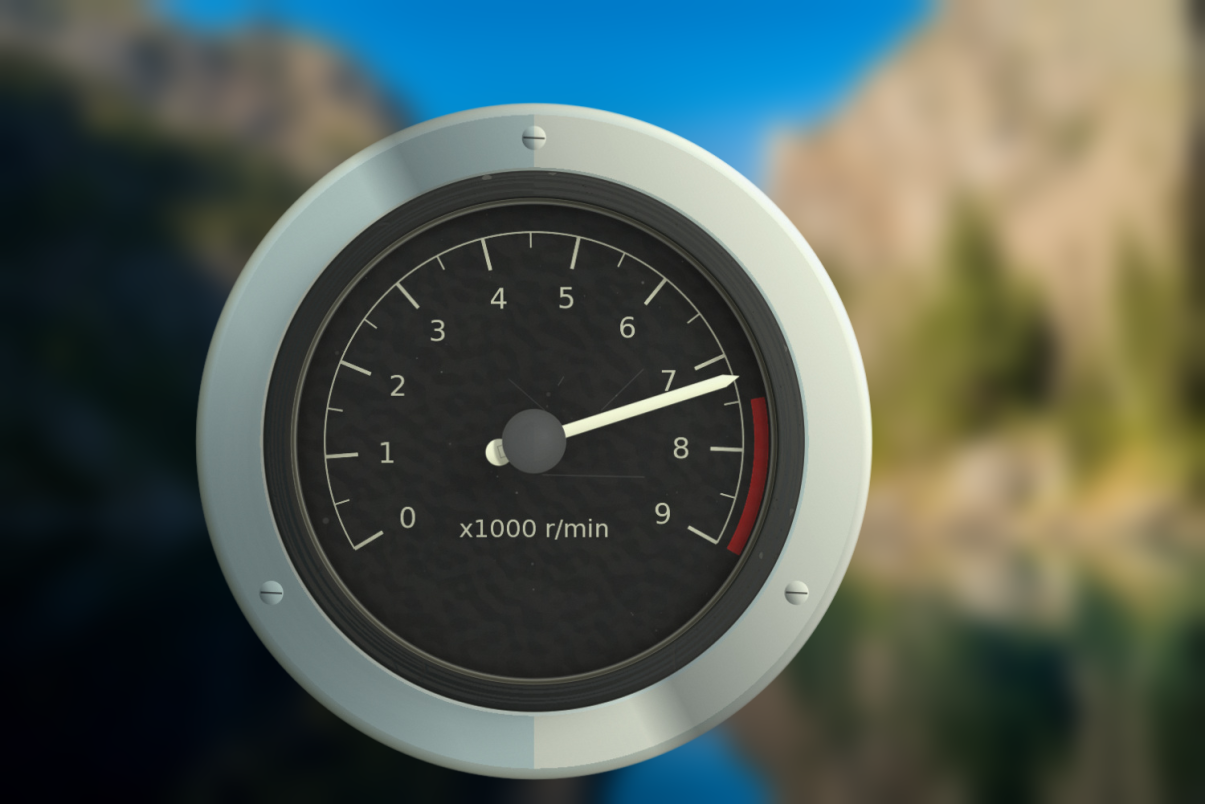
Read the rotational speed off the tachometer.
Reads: 7250 rpm
